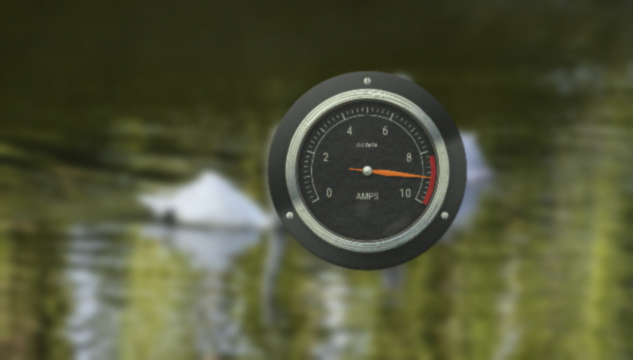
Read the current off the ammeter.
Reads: 9 A
